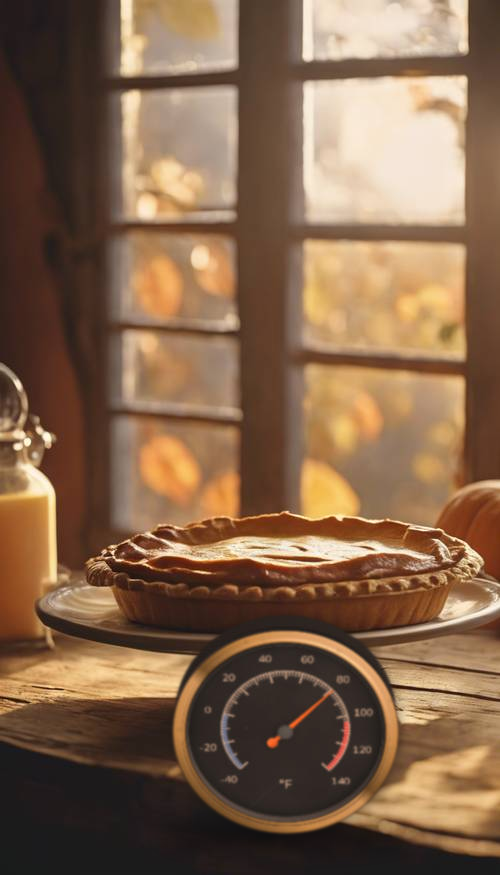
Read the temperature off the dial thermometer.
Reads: 80 °F
